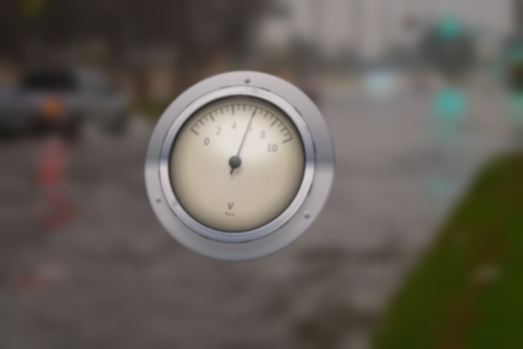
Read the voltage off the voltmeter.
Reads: 6 V
